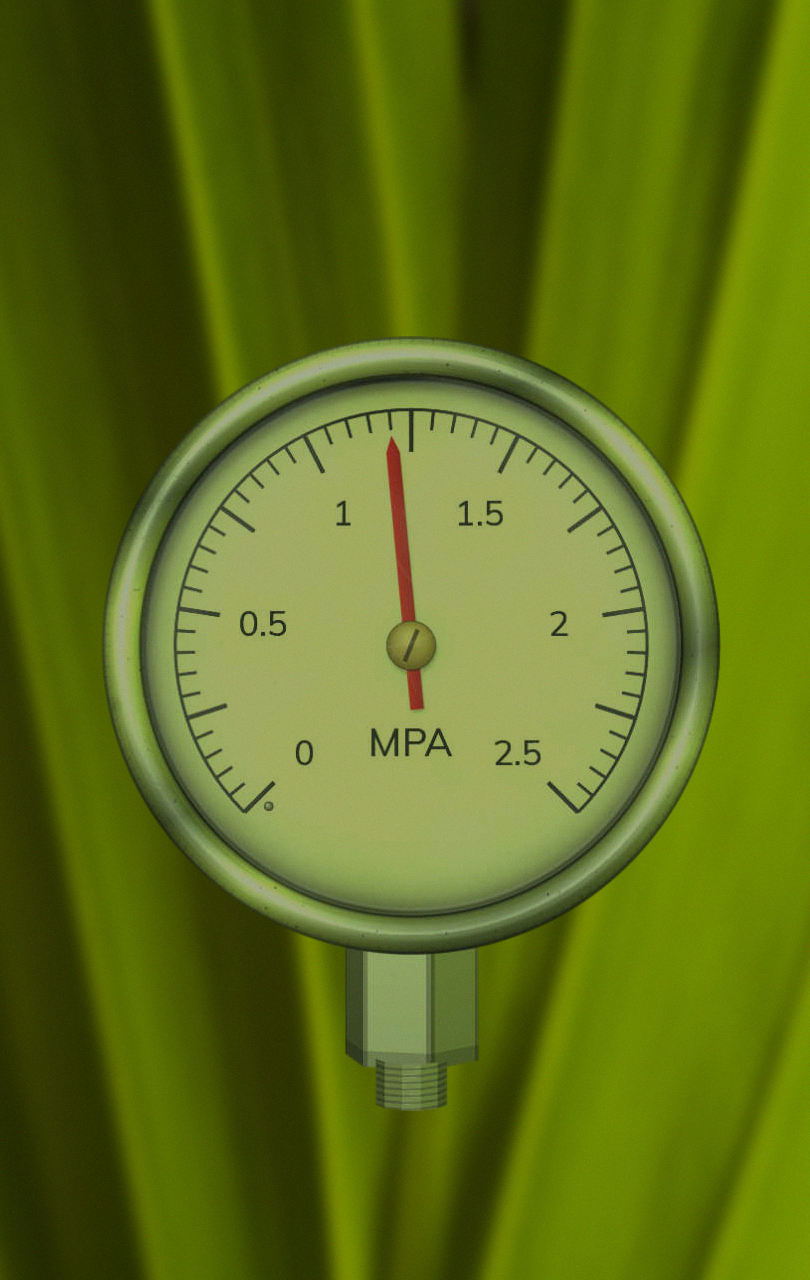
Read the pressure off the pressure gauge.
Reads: 1.2 MPa
